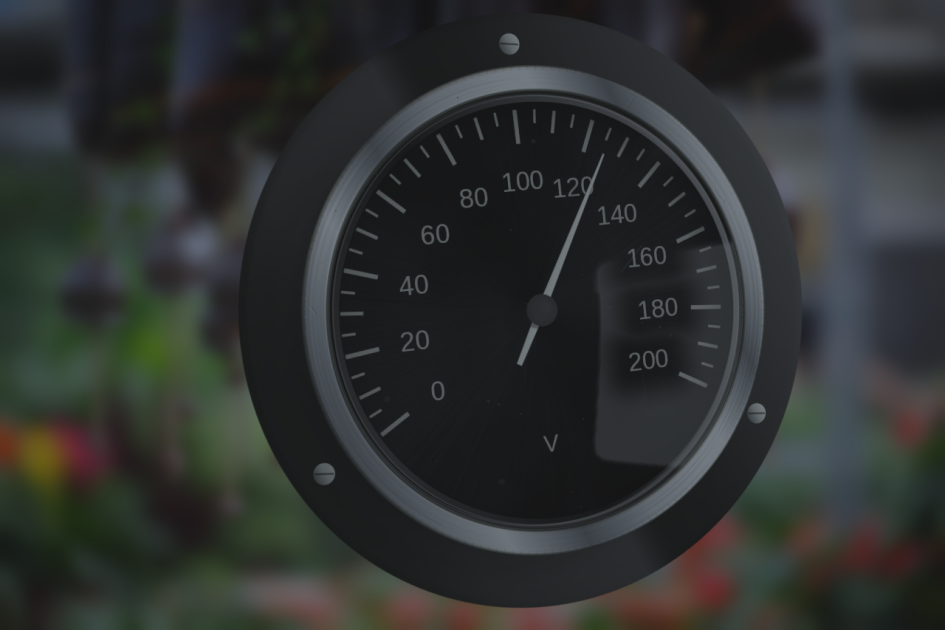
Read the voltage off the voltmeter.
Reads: 125 V
